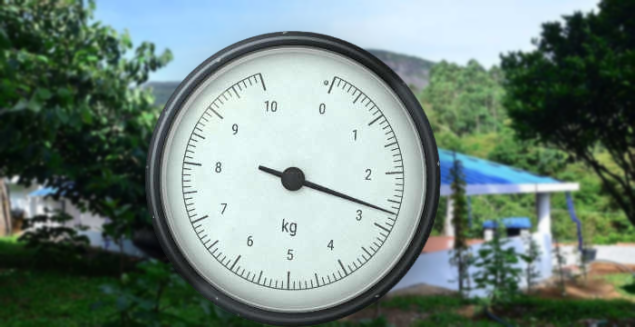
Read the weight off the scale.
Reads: 2.7 kg
